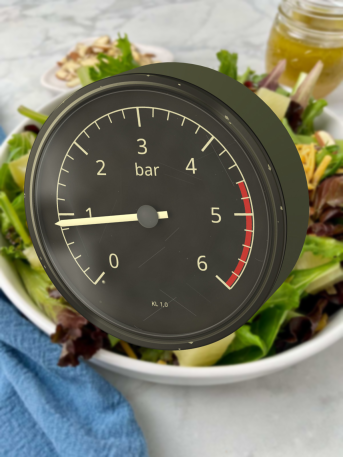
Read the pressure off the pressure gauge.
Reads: 0.9 bar
